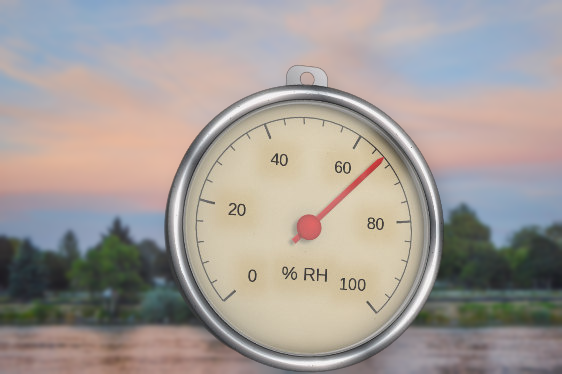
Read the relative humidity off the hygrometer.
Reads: 66 %
